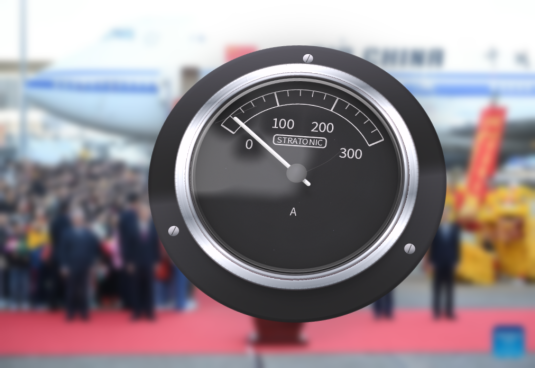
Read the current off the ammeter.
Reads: 20 A
